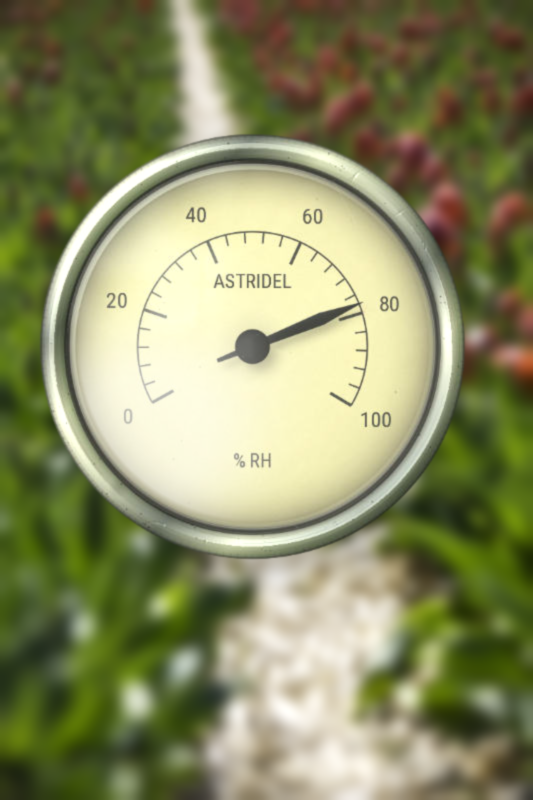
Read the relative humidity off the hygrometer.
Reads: 78 %
